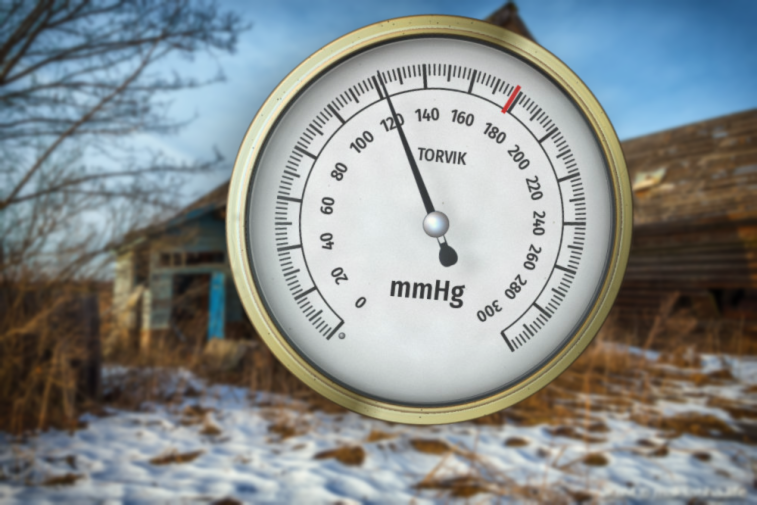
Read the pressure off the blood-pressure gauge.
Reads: 122 mmHg
